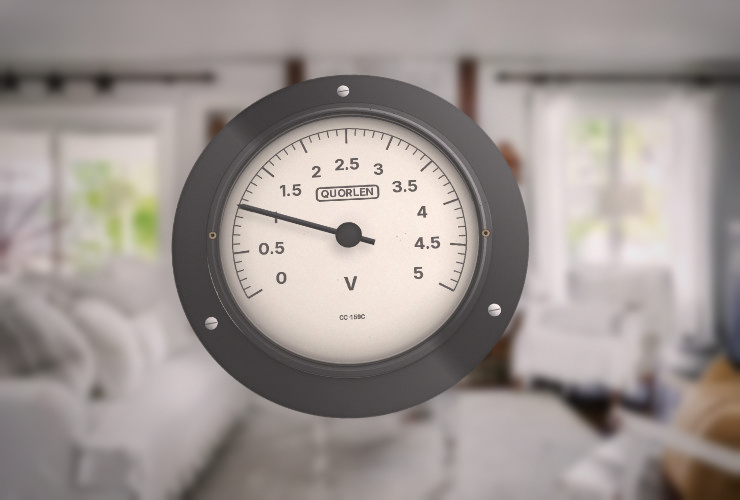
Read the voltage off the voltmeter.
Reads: 1 V
